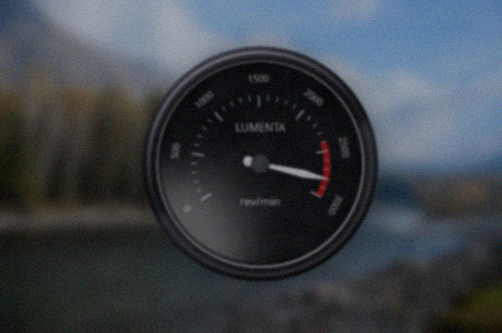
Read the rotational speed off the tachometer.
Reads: 2800 rpm
